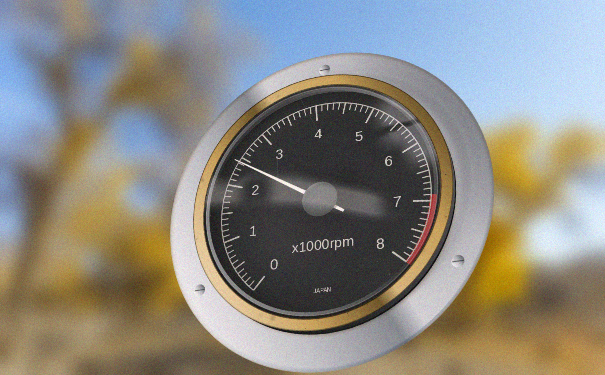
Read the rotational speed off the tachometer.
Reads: 2400 rpm
